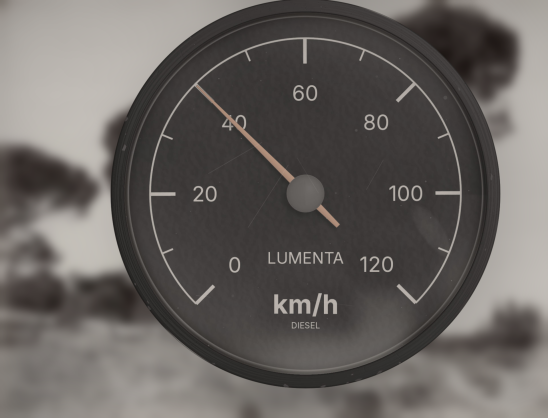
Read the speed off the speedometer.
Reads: 40 km/h
